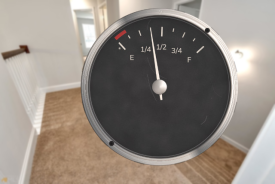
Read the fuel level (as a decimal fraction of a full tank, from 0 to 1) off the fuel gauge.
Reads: 0.375
